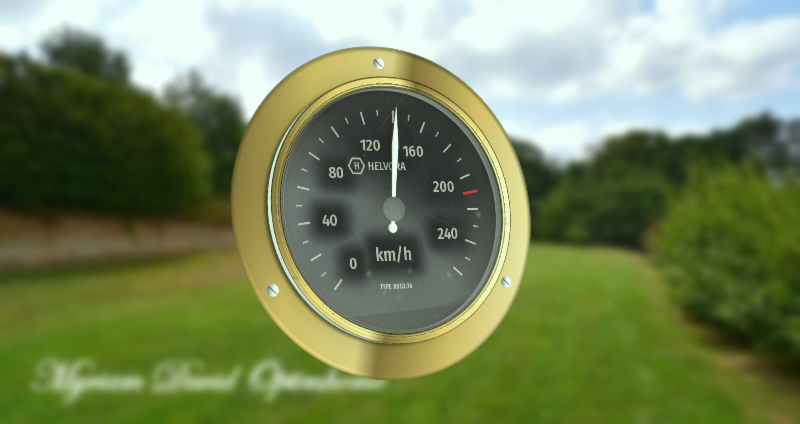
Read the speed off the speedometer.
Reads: 140 km/h
